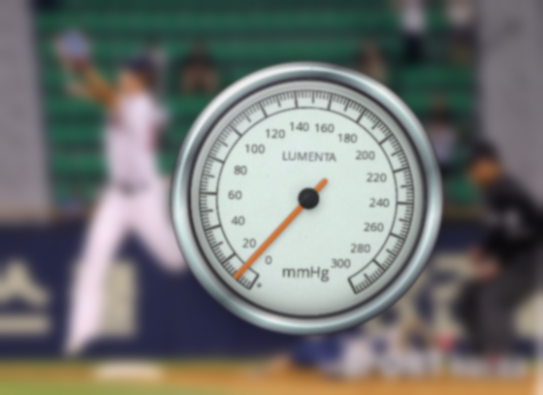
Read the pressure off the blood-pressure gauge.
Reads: 10 mmHg
